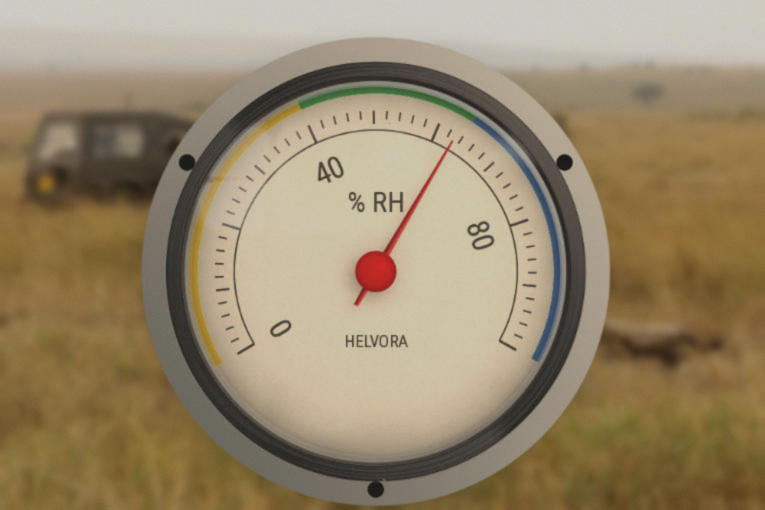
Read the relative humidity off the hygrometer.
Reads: 63 %
